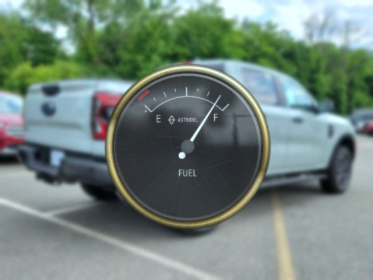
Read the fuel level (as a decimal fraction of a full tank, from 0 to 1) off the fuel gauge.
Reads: 0.875
